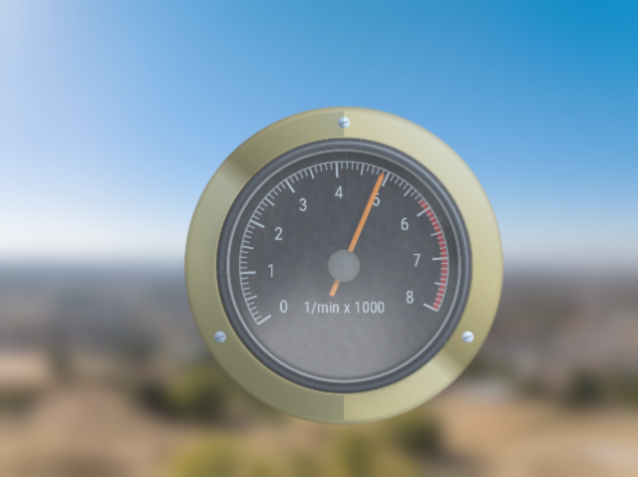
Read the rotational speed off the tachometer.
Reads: 4900 rpm
